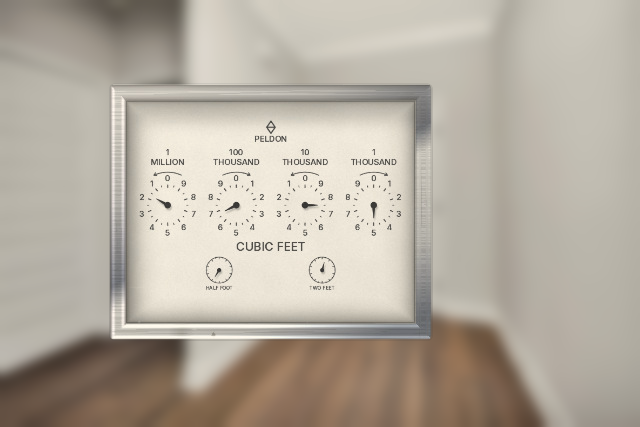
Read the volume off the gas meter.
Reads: 167500 ft³
